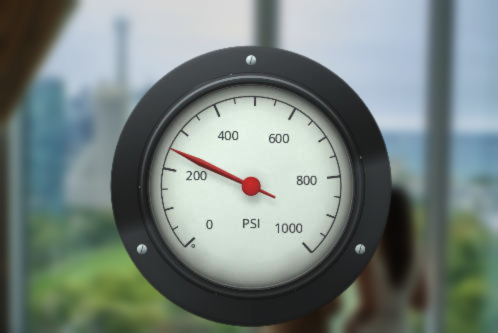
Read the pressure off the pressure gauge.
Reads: 250 psi
